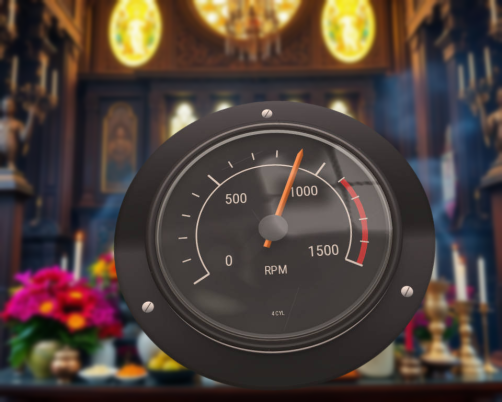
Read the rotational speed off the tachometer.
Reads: 900 rpm
